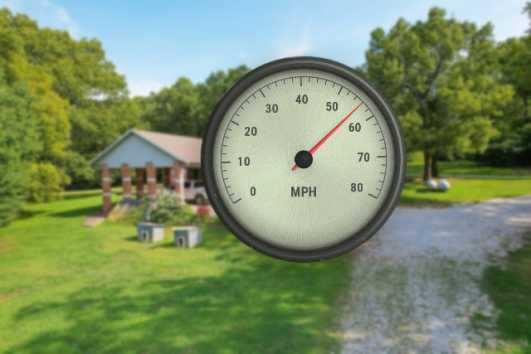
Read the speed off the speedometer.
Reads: 56 mph
